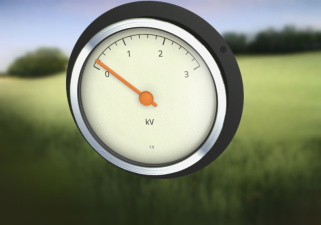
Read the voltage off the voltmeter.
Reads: 0.2 kV
